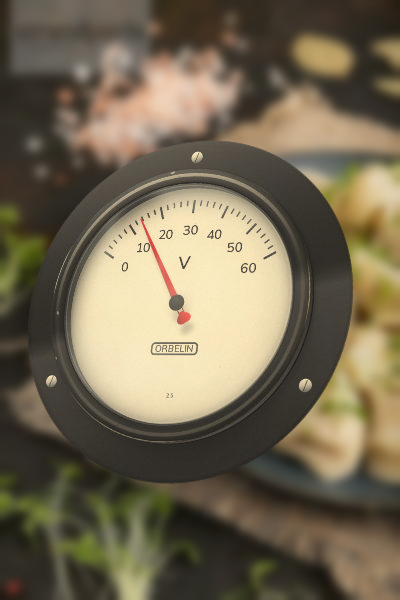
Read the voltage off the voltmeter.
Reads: 14 V
